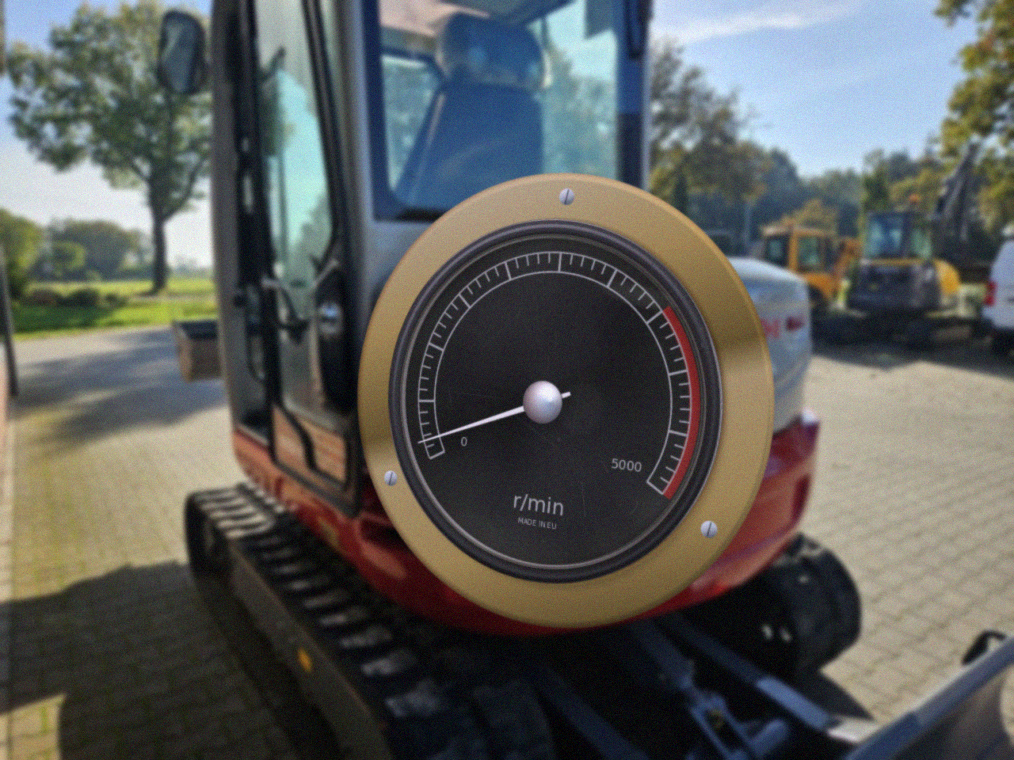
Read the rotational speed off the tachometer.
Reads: 150 rpm
